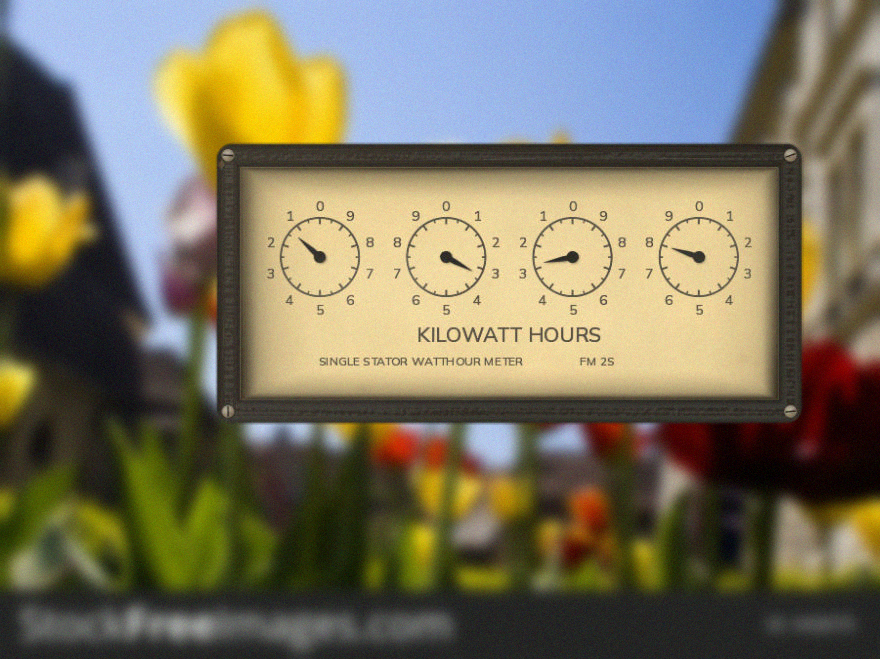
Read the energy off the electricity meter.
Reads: 1328 kWh
